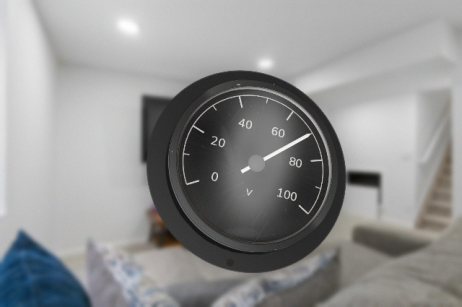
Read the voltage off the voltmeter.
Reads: 70 V
